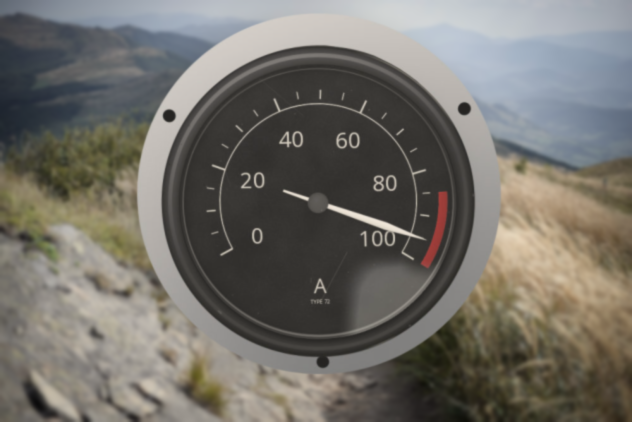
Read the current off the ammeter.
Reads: 95 A
